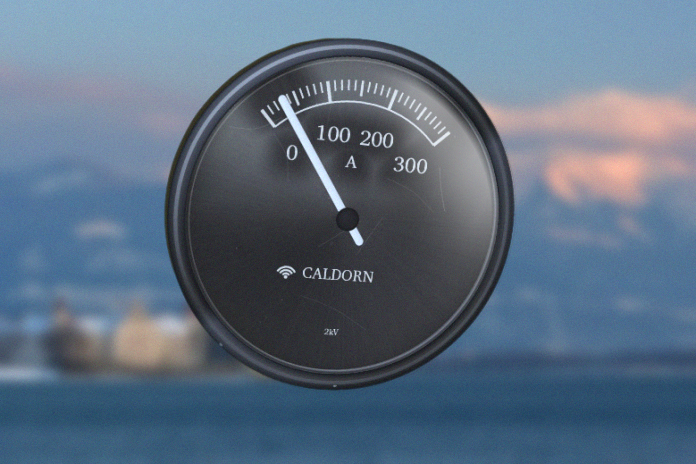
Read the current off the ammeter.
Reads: 30 A
